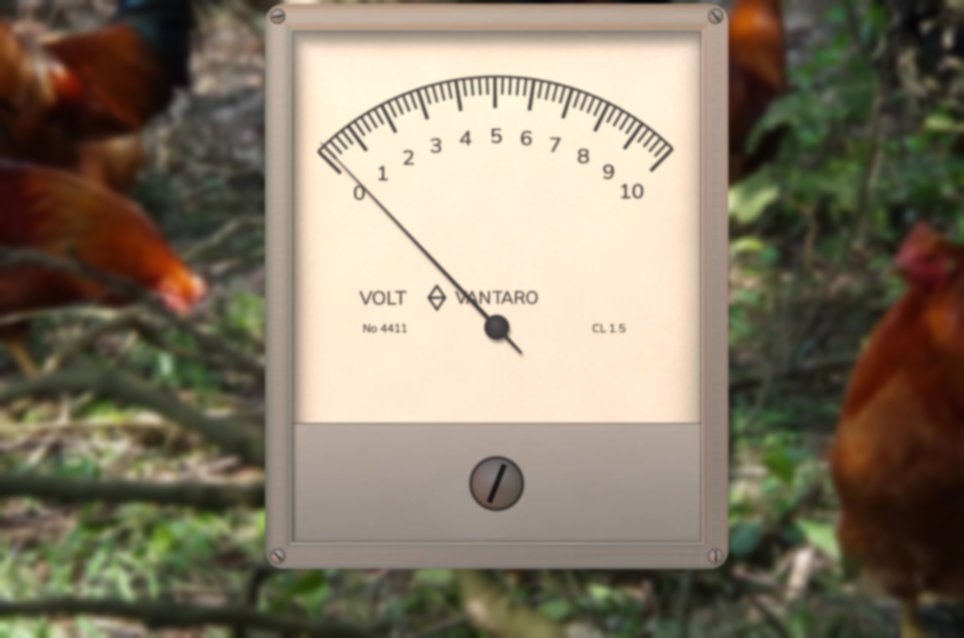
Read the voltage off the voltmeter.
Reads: 0.2 V
